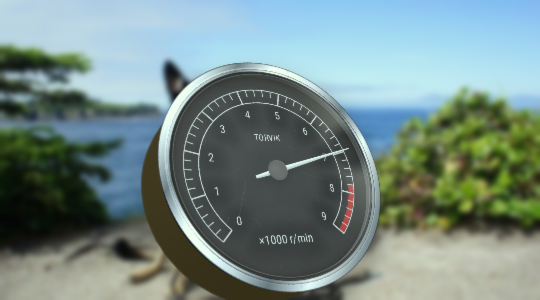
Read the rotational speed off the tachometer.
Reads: 7000 rpm
